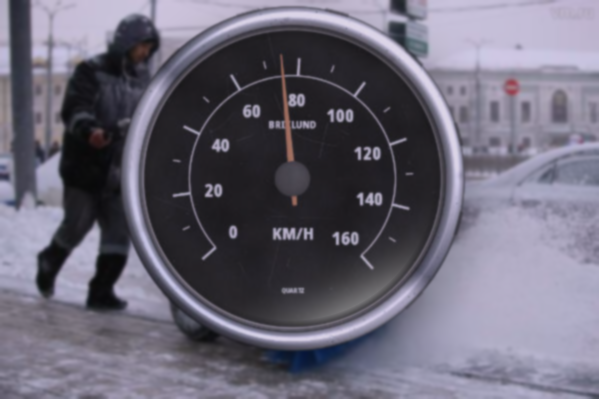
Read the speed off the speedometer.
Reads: 75 km/h
